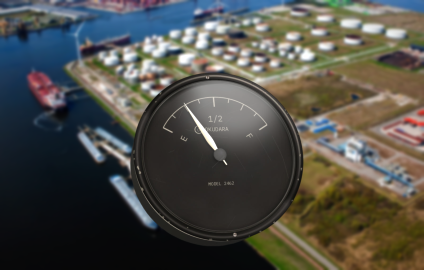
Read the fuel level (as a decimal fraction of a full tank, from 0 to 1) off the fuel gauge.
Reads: 0.25
